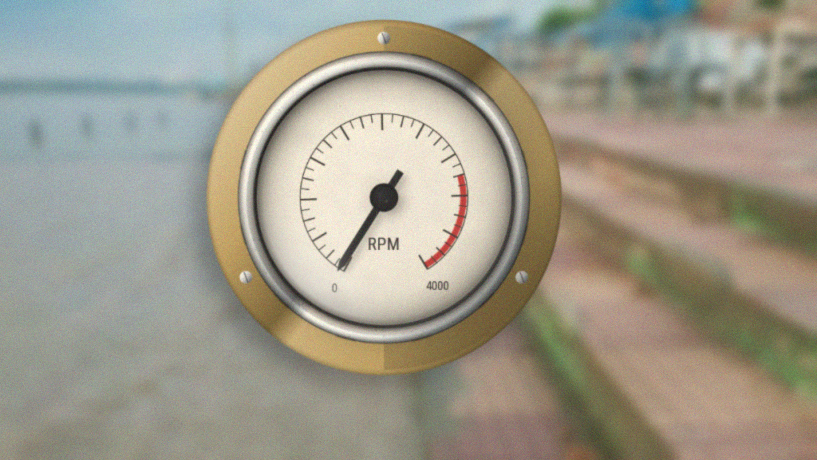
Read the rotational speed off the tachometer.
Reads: 50 rpm
